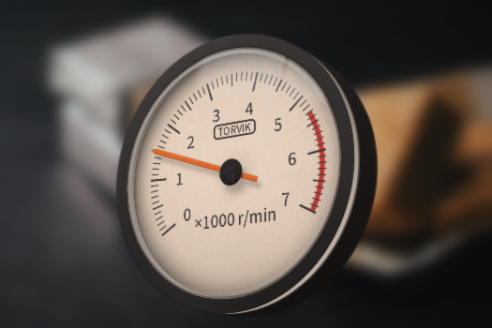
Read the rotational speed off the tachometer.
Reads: 1500 rpm
